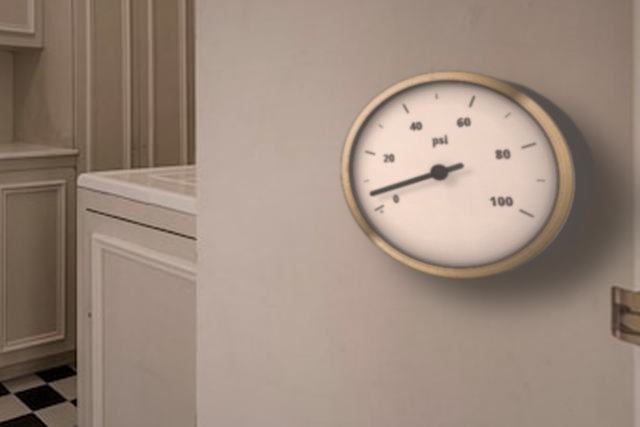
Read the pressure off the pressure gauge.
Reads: 5 psi
